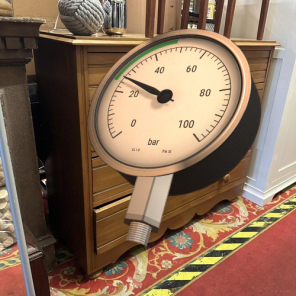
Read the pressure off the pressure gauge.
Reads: 26 bar
